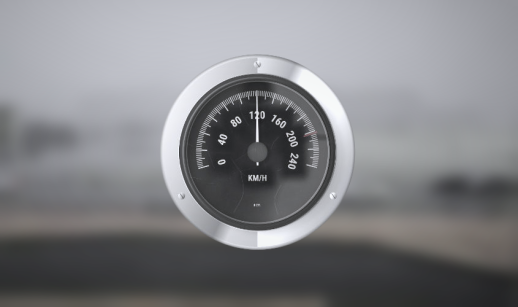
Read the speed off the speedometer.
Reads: 120 km/h
